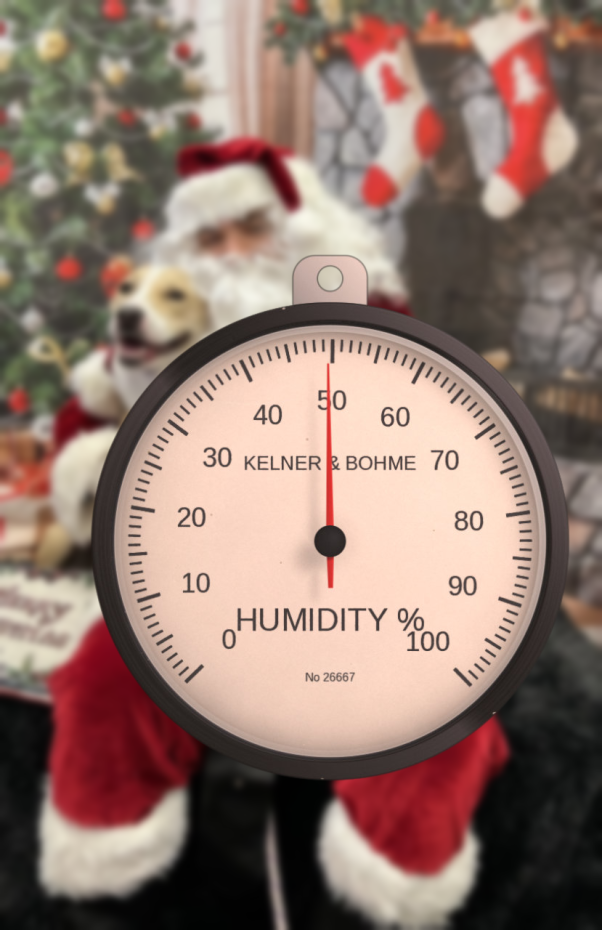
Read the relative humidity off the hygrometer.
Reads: 49.5 %
